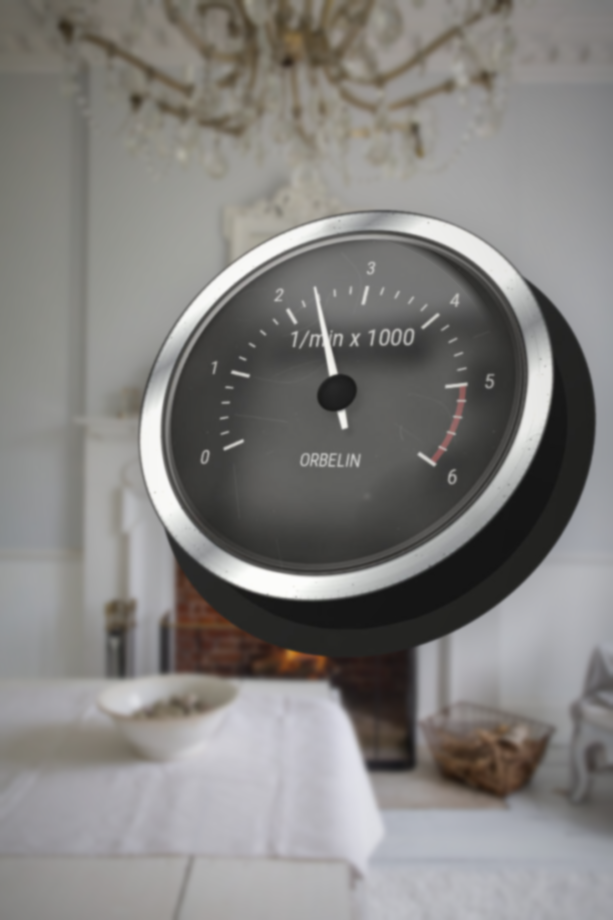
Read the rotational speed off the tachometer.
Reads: 2400 rpm
